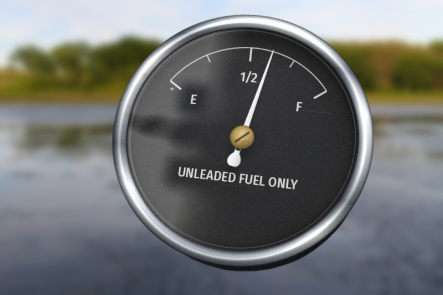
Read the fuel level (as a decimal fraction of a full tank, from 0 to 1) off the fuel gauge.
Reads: 0.625
